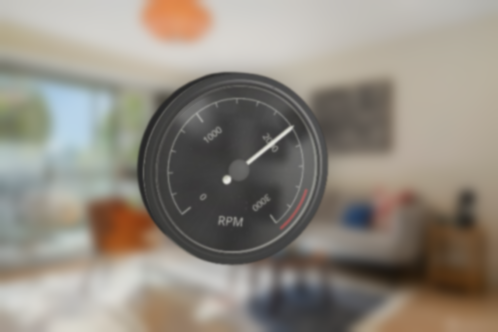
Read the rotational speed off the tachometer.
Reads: 2000 rpm
